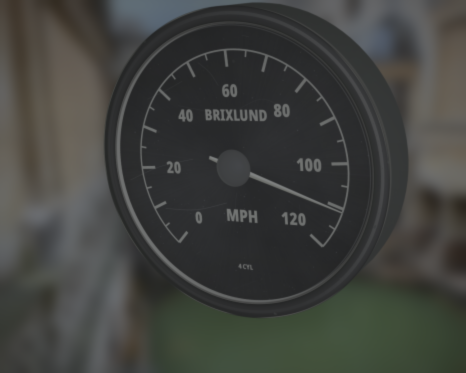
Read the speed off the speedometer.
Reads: 110 mph
